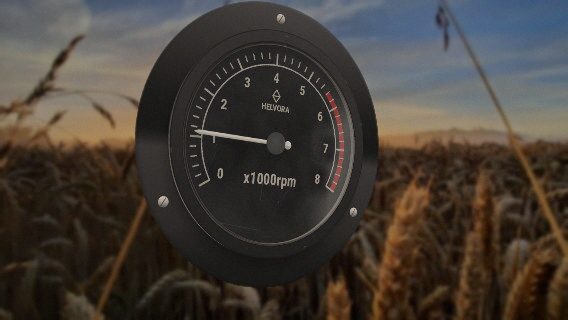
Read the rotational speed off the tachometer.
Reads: 1100 rpm
